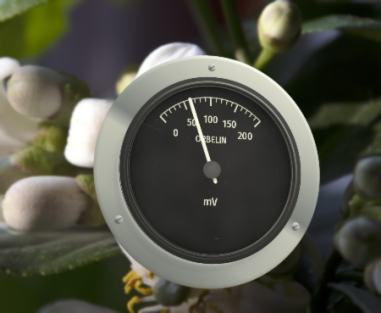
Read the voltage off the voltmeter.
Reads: 60 mV
